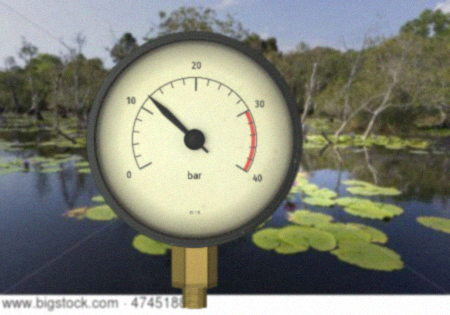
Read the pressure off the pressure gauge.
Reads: 12 bar
